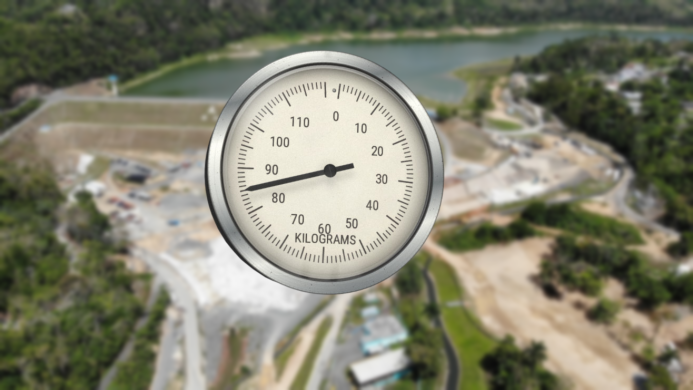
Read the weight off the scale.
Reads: 85 kg
